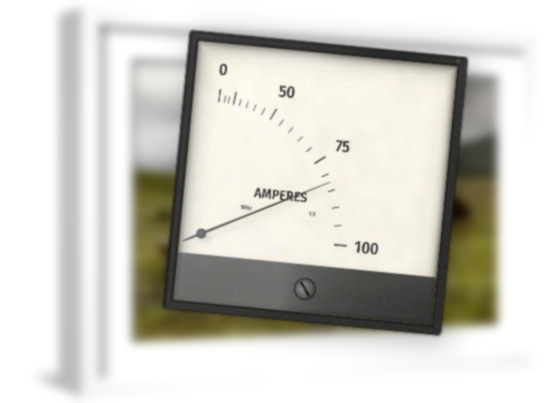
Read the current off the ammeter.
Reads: 82.5 A
